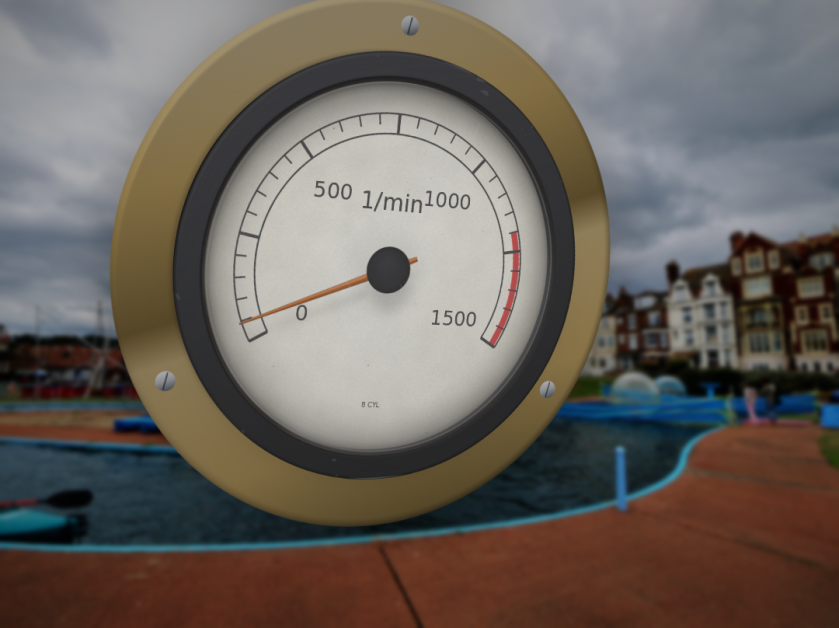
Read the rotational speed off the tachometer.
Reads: 50 rpm
